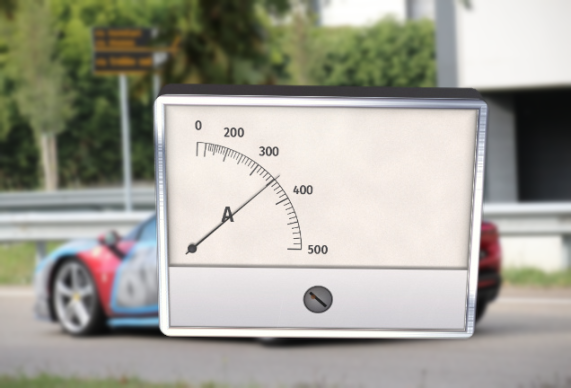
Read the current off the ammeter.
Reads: 350 A
